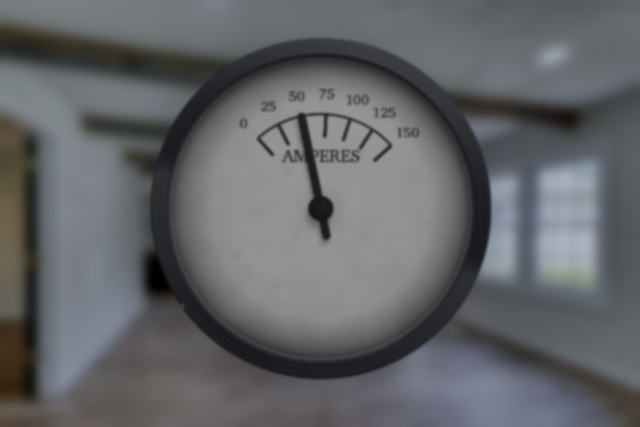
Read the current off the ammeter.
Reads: 50 A
